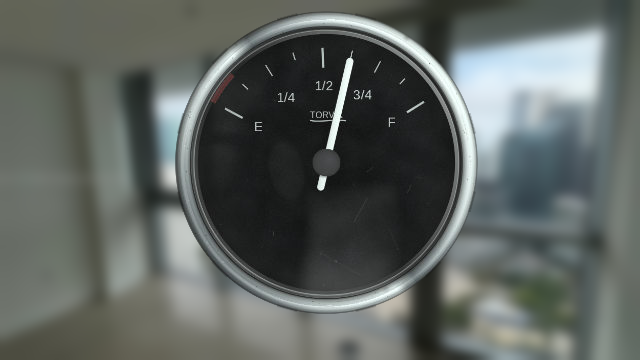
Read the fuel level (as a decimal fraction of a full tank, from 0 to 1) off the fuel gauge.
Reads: 0.625
